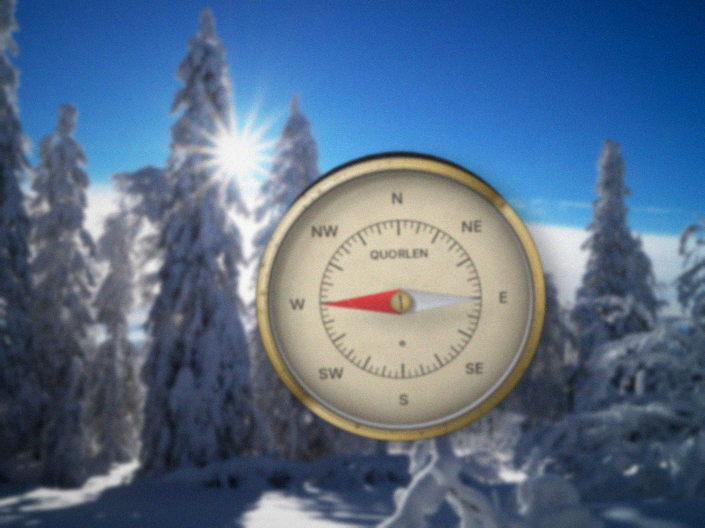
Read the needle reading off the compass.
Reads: 270 °
